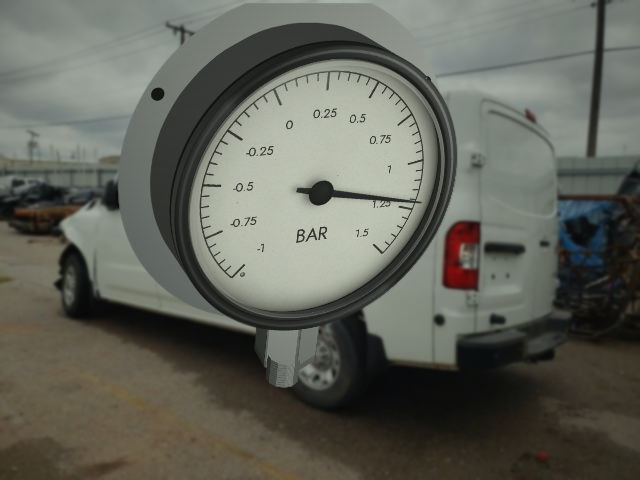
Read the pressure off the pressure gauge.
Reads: 1.2 bar
